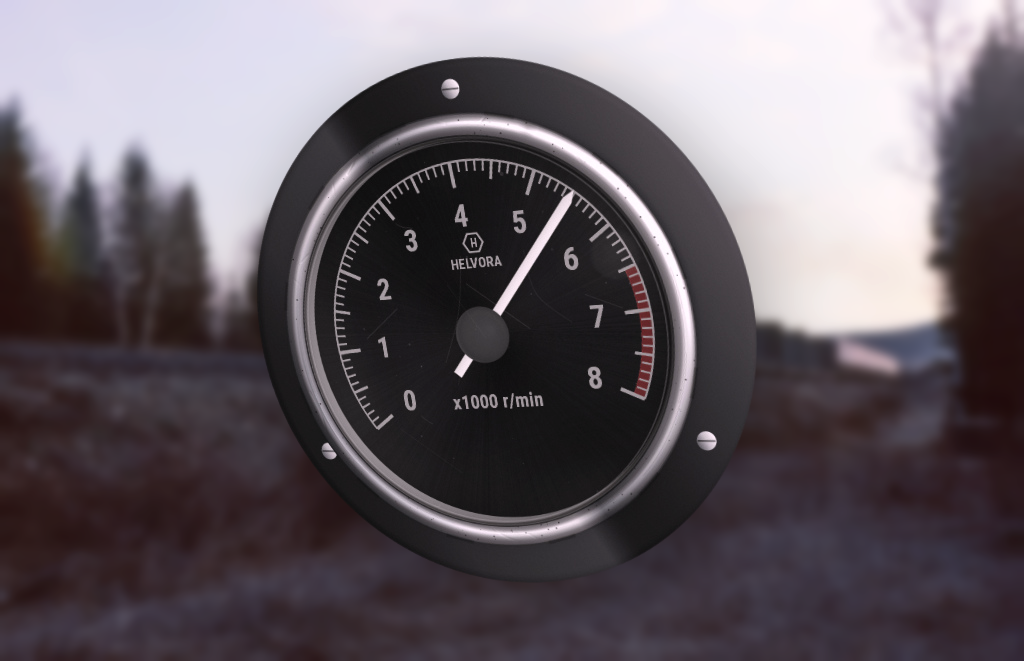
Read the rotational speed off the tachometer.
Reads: 5500 rpm
